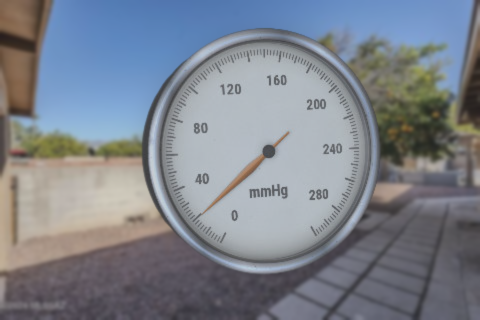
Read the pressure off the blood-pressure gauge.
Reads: 20 mmHg
